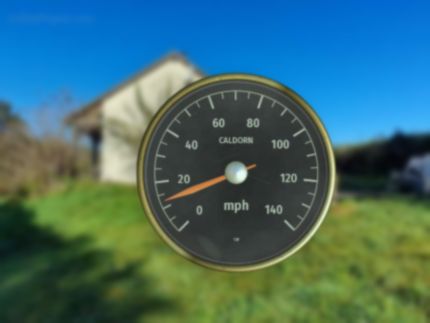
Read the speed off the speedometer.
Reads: 12.5 mph
